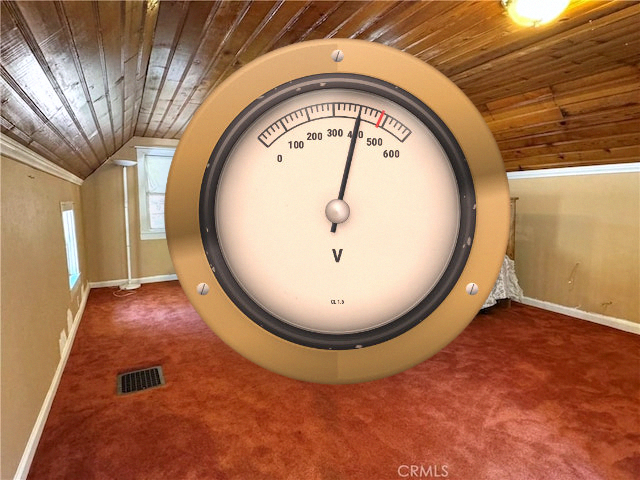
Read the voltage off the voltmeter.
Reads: 400 V
